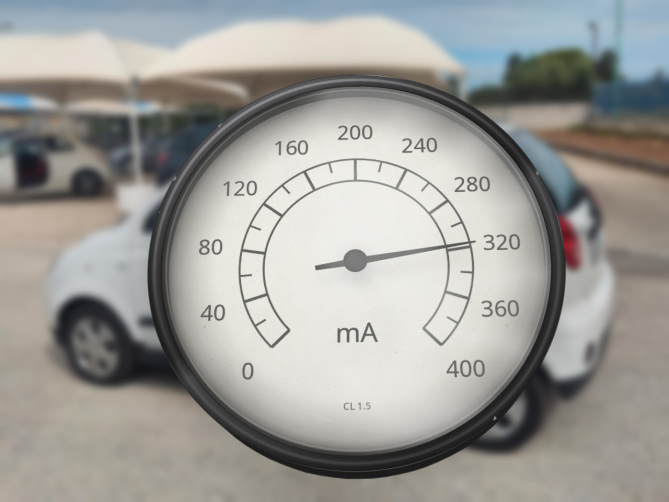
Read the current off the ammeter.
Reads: 320 mA
